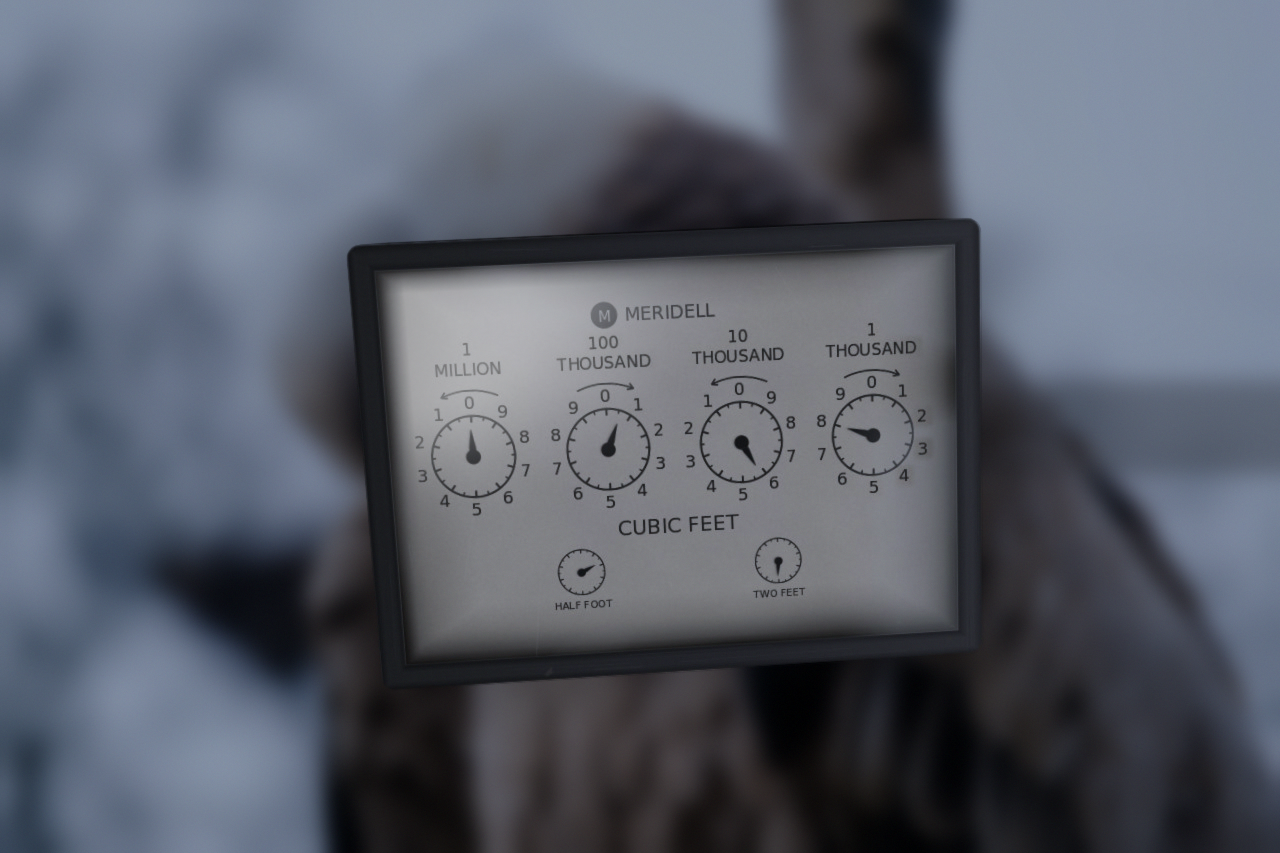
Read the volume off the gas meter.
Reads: 5800 ft³
